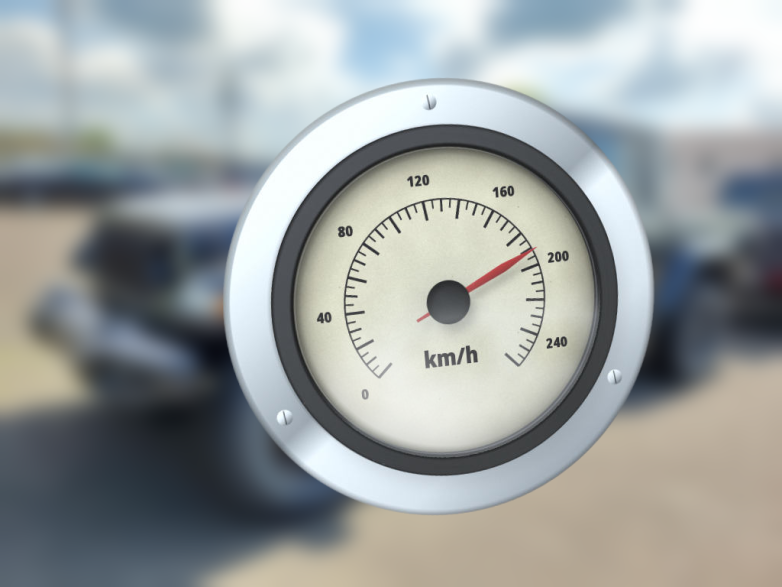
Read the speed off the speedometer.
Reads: 190 km/h
